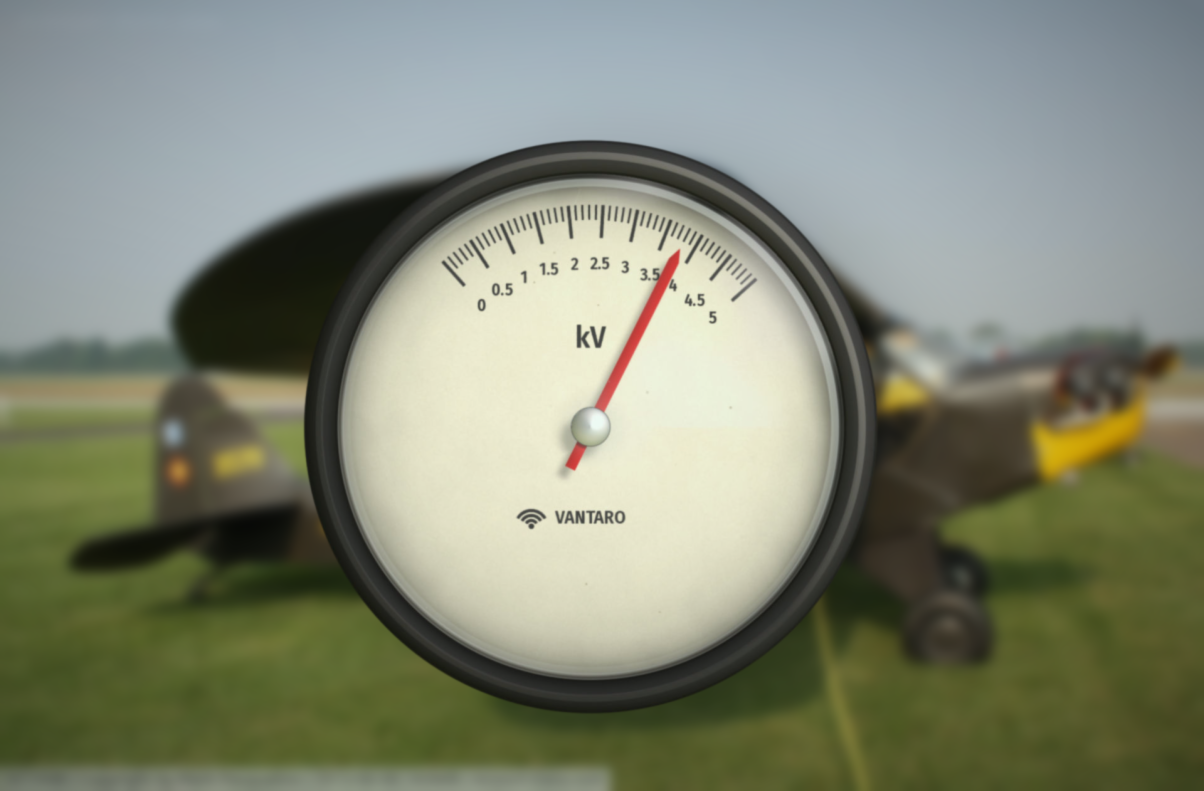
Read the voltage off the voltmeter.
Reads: 3.8 kV
